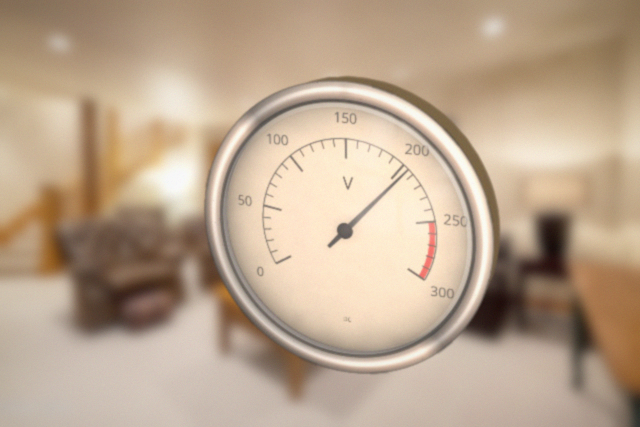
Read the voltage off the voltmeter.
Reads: 205 V
